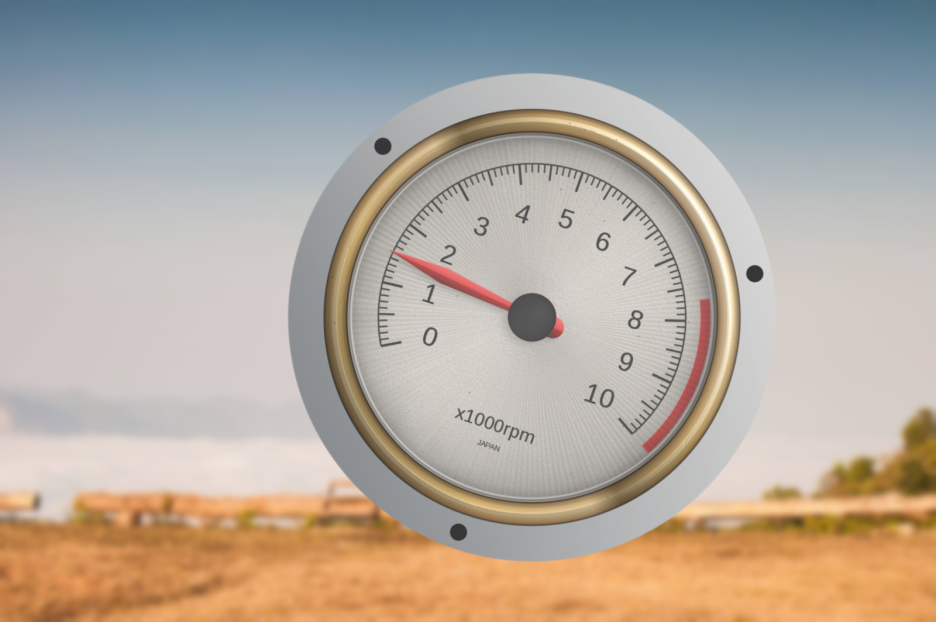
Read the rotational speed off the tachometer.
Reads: 1500 rpm
